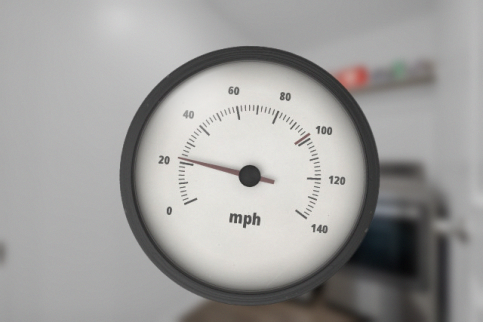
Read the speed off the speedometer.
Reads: 22 mph
